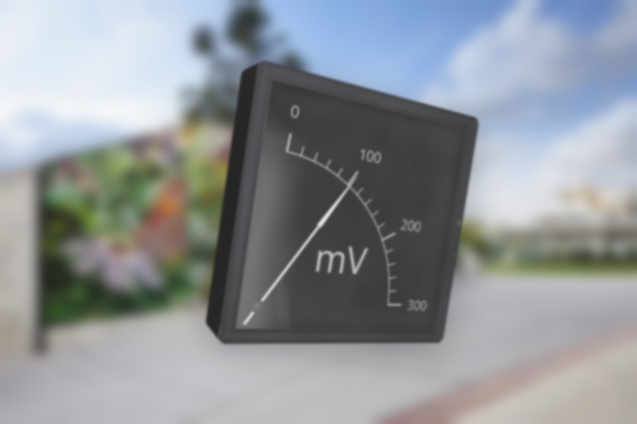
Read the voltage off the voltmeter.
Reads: 100 mV
